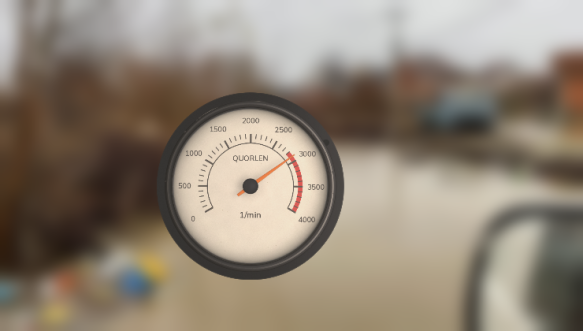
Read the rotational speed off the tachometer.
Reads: 2900 rpm
